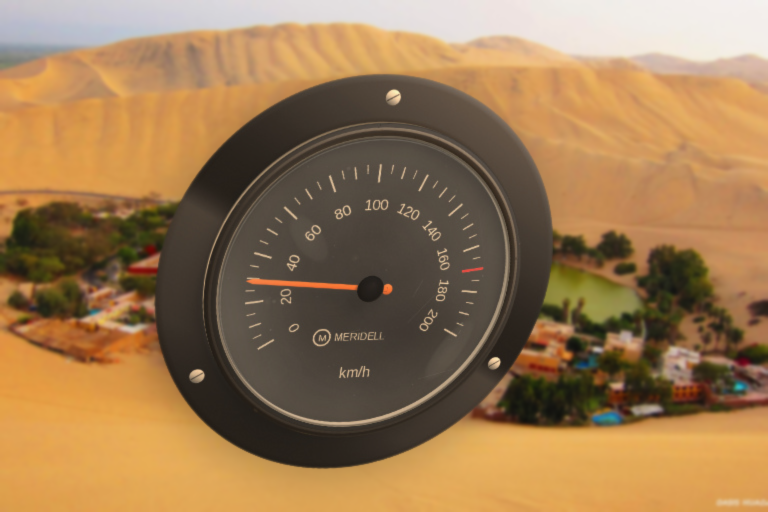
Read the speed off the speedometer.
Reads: 30 km/h
